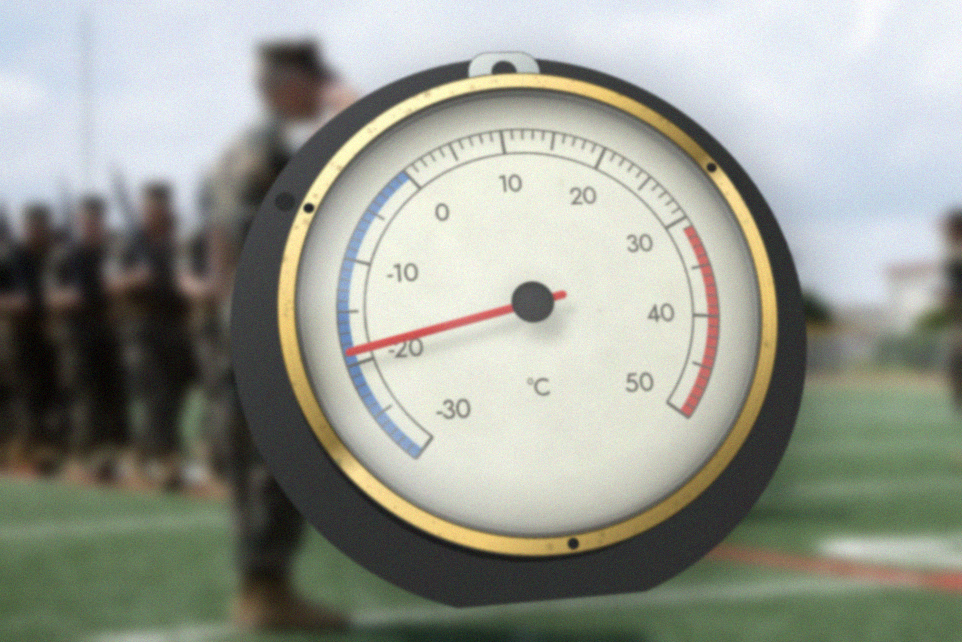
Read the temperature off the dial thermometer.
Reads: -19 °C
